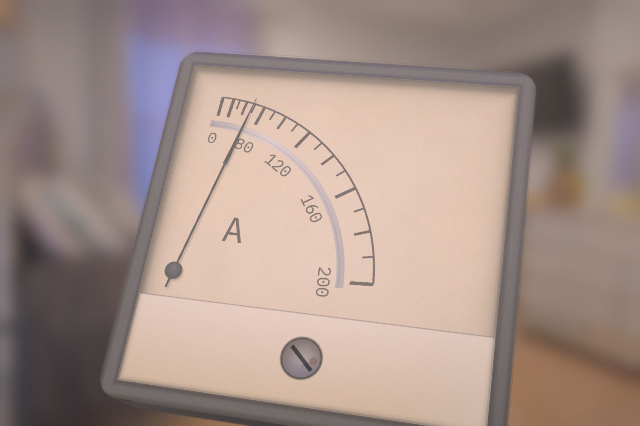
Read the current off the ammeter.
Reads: 70 A
